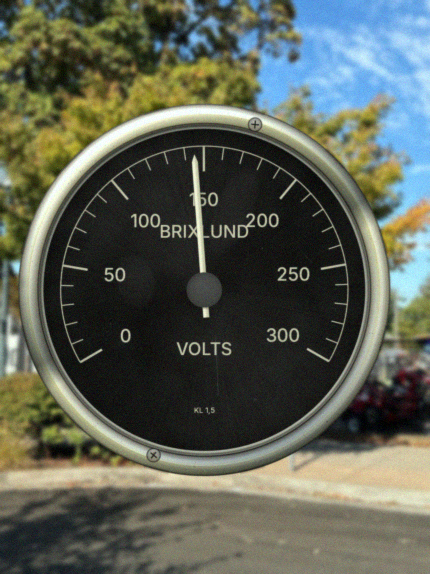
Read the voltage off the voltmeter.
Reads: 145 V
